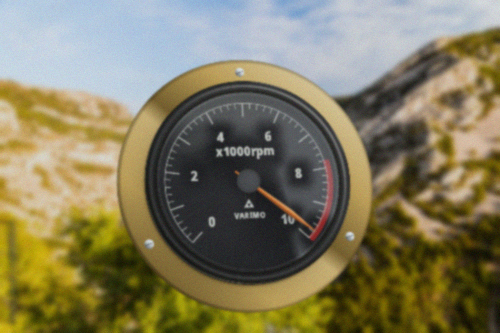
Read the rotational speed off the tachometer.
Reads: 9800 rpm
